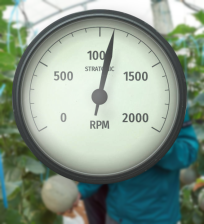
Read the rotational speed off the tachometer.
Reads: 1100 rpm
